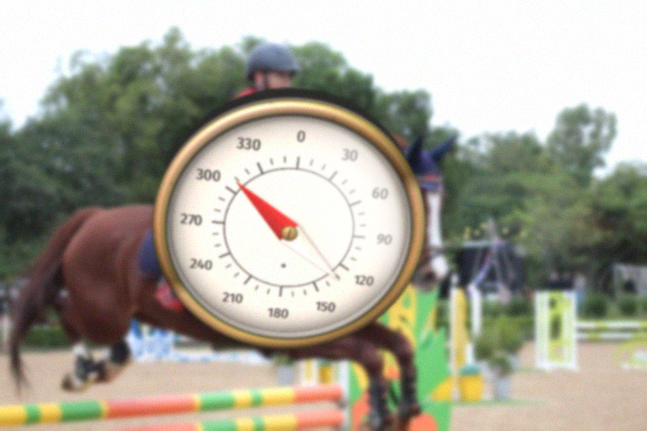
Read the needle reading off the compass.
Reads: 310 °
